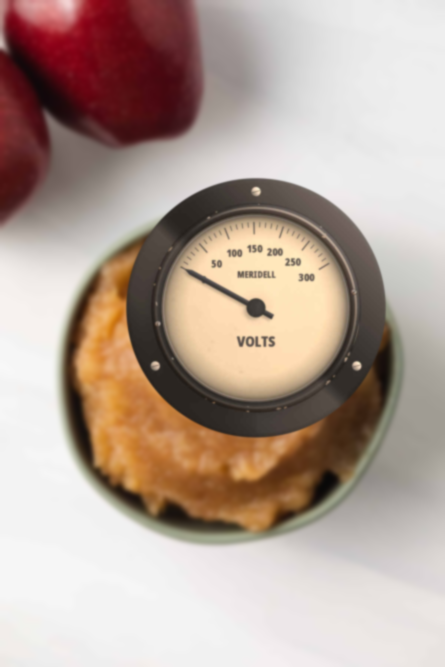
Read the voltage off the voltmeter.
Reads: 0 V
